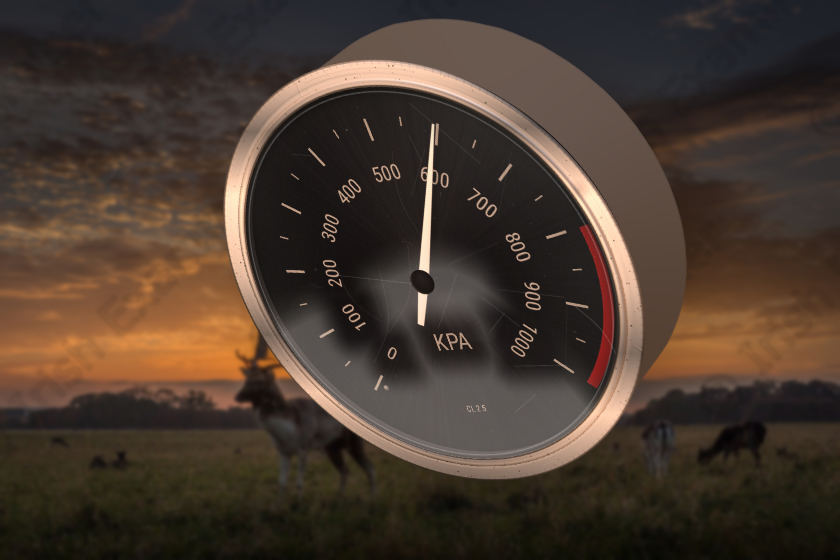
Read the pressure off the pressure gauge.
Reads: 600 kPa
